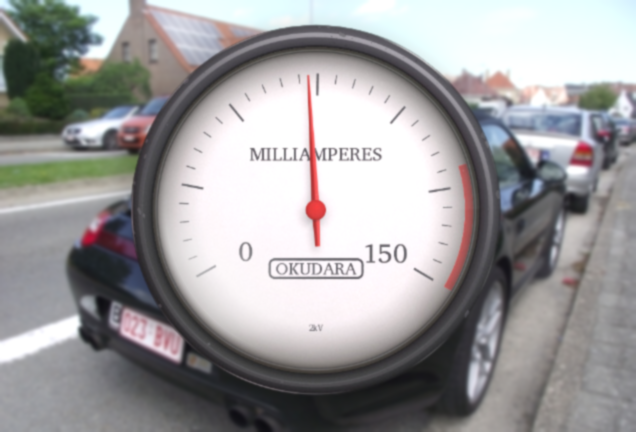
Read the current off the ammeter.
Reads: 72.5 mA
